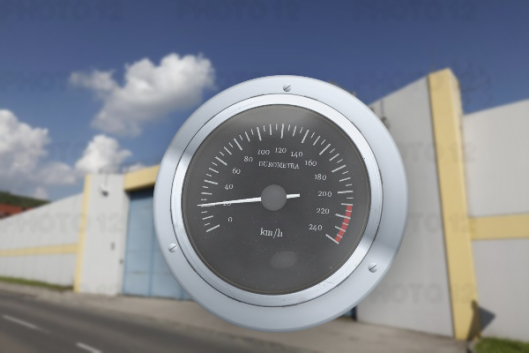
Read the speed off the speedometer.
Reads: 20 km/h
